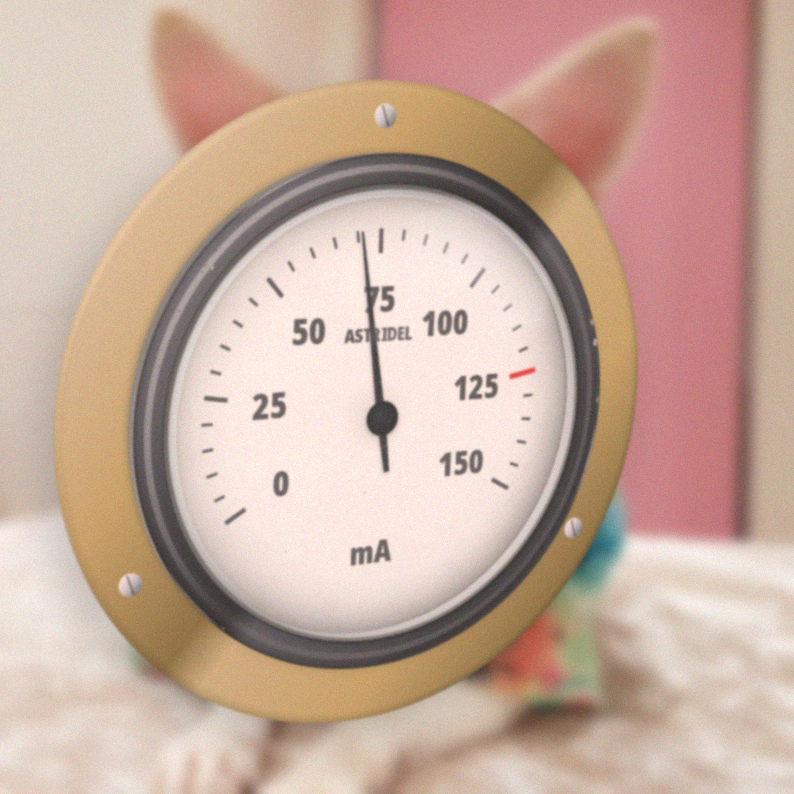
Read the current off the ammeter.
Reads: 70 mA
